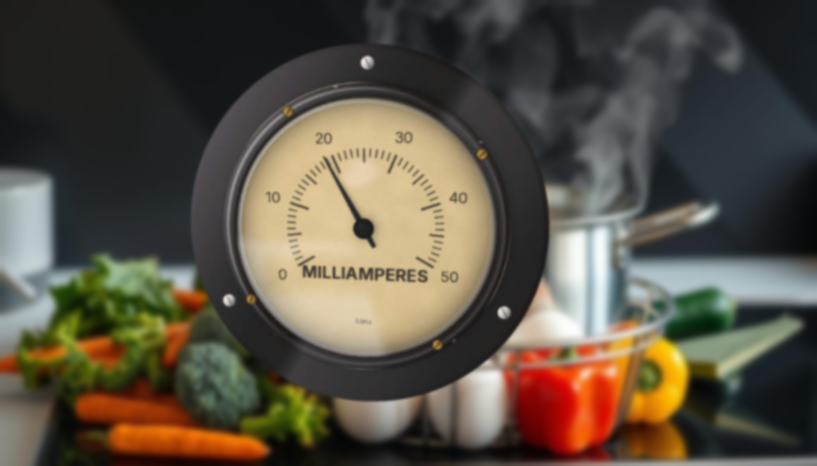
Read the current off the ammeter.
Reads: 19 mA
